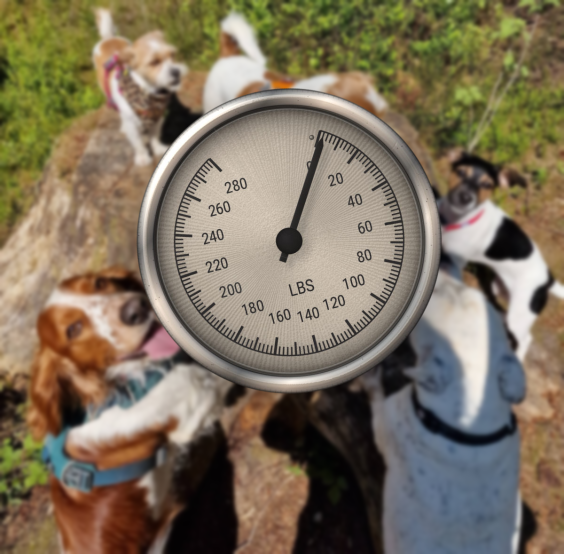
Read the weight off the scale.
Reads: 2 lb
